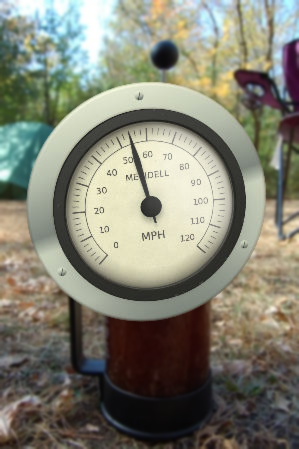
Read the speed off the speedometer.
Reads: 54 mph
